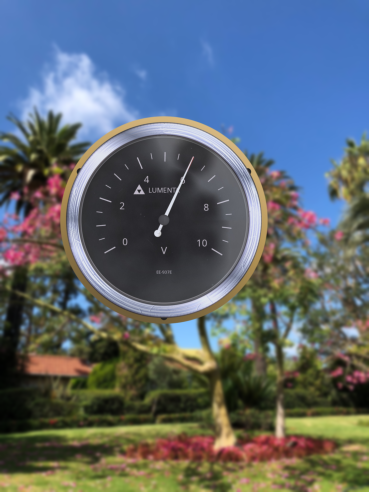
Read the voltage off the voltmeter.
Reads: 6 V
